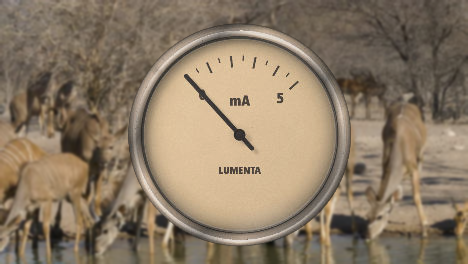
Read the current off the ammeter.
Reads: 0 mA
